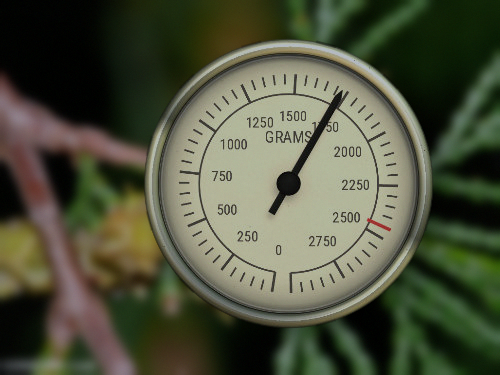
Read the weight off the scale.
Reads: 1725 g
